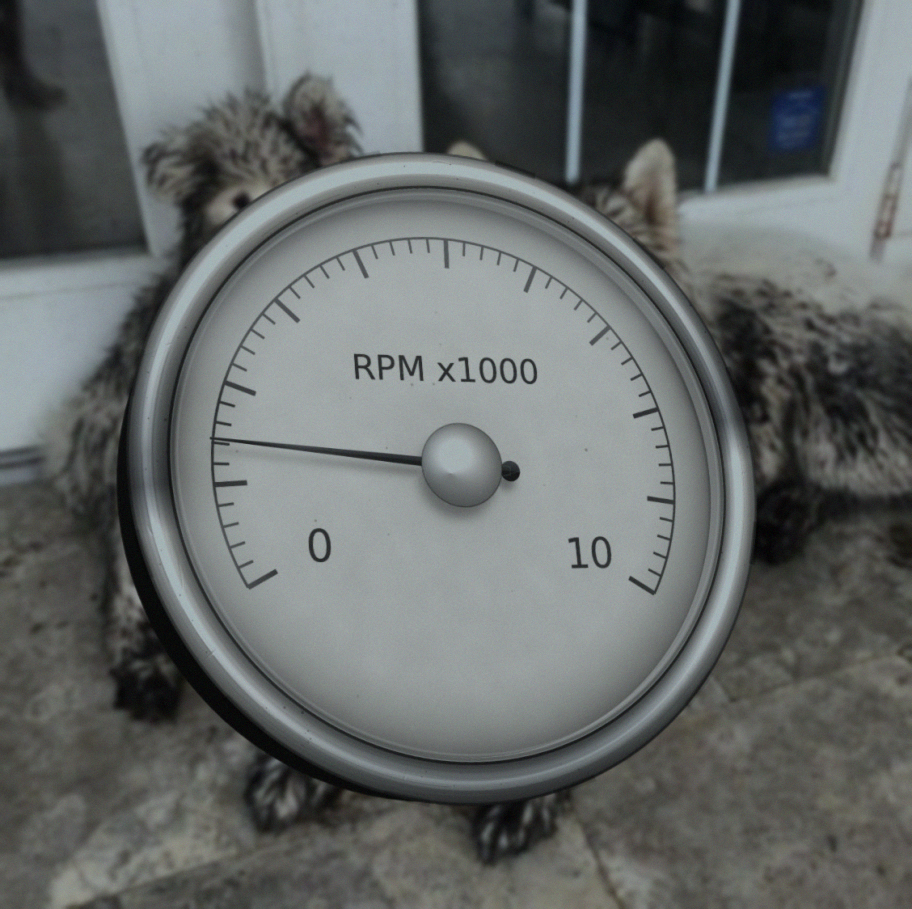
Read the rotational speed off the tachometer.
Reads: 1400 rpm
